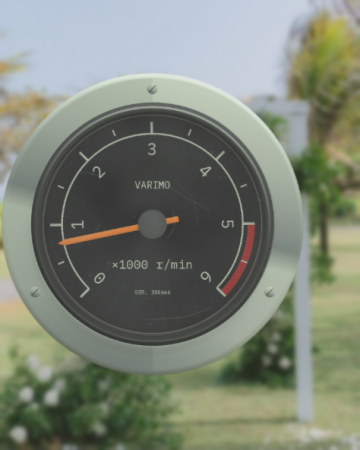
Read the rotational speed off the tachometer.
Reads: 750 rpm
